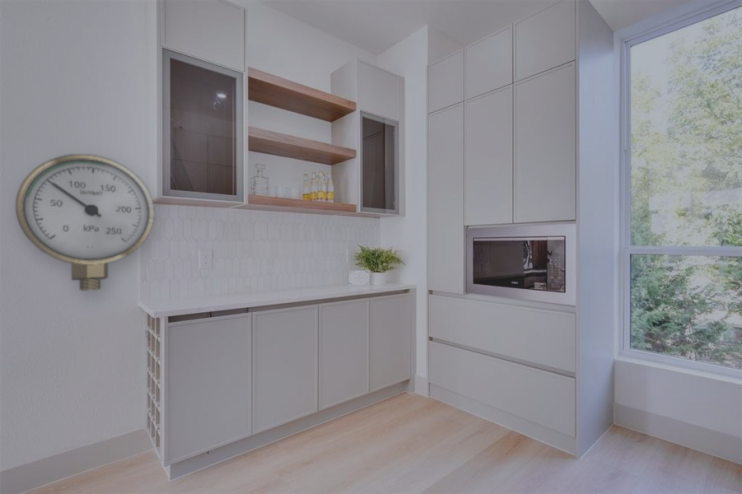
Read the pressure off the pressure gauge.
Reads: 75 kPa
